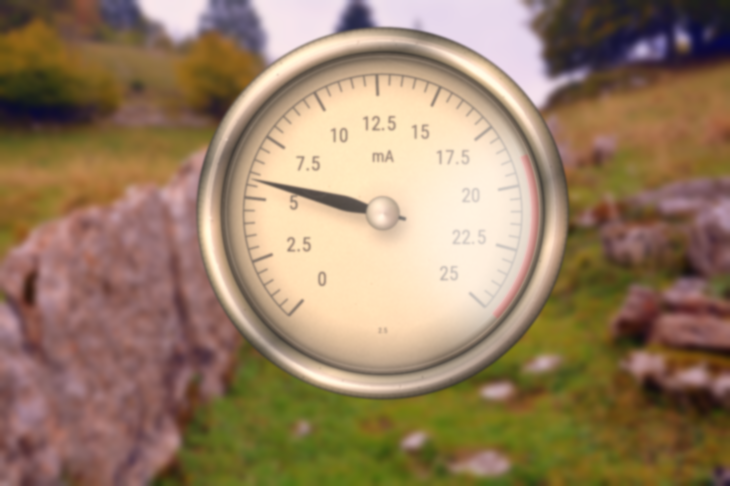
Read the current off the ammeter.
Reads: 5.75 mA
